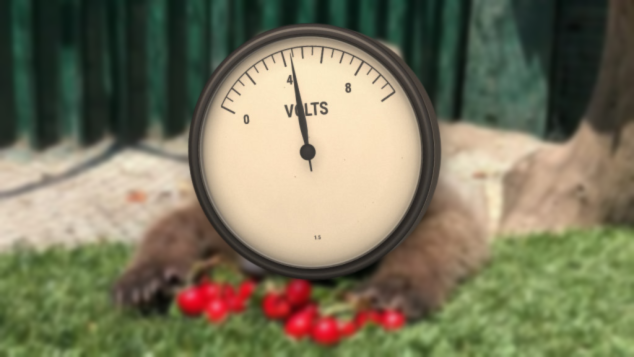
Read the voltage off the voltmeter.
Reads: 4.5 V
